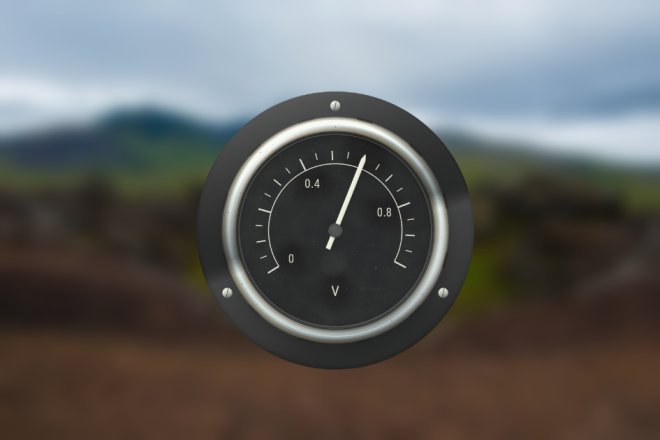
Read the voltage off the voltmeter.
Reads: 0.6 V
